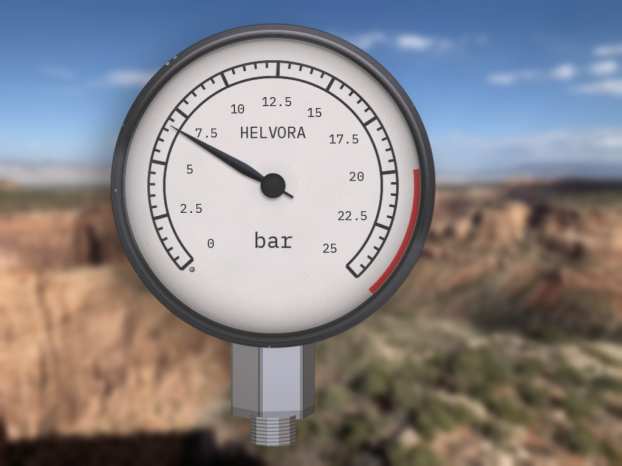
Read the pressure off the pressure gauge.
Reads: 6.75 bar
